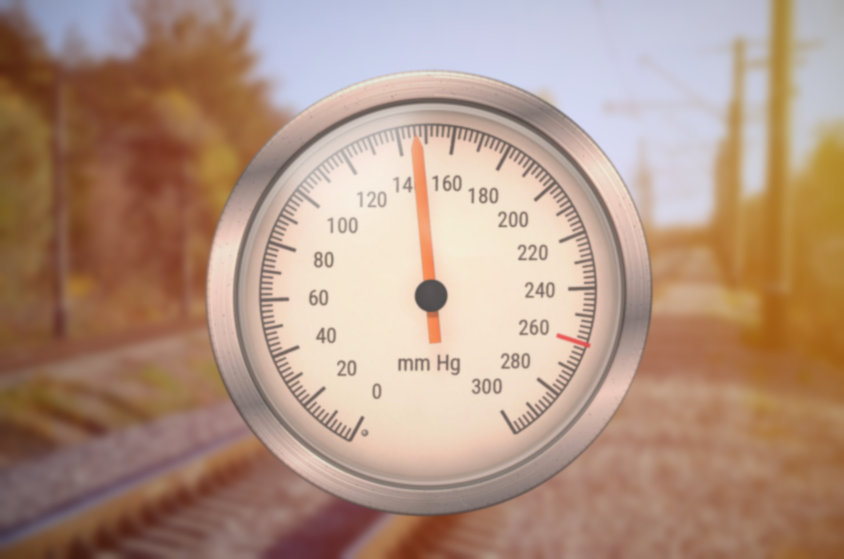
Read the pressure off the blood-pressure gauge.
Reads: 146 mmHg
